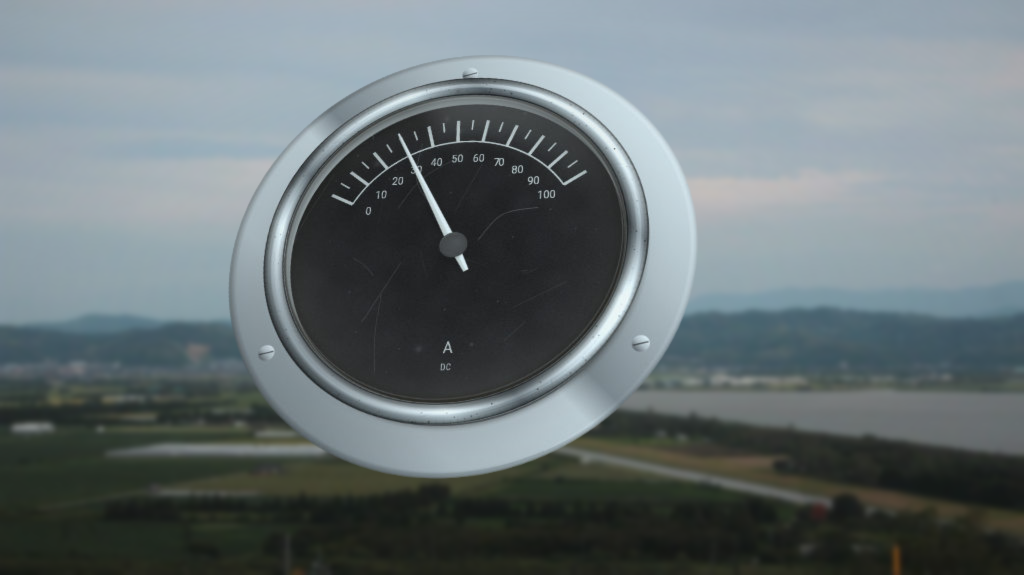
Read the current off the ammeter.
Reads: 30 A
